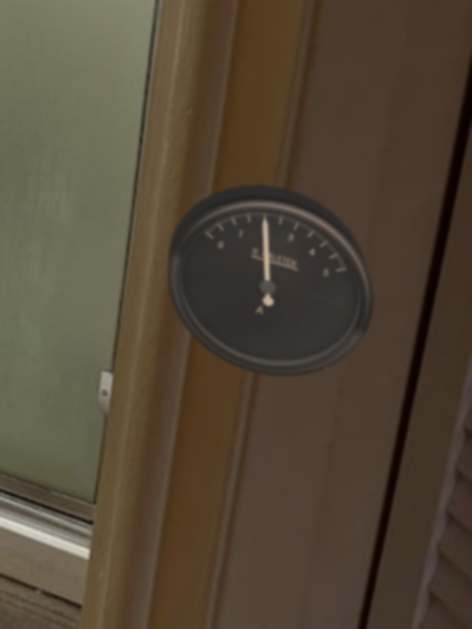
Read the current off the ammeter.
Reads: 2 A
